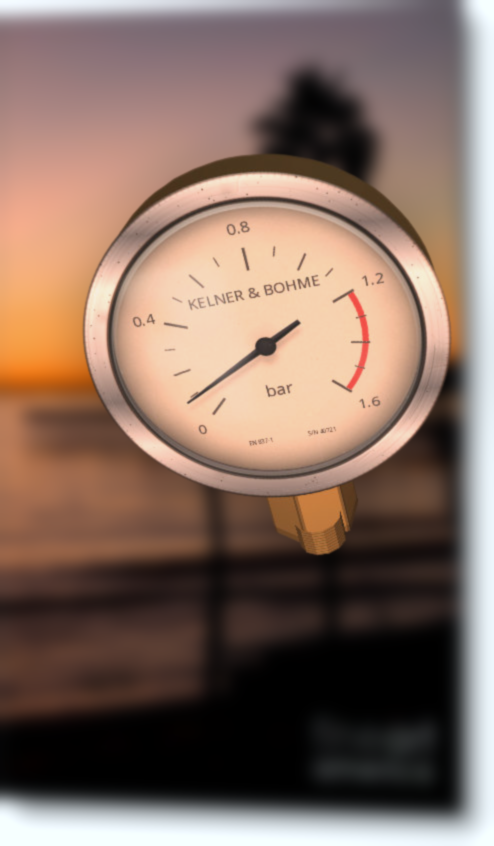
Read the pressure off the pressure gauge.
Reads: 0.1 bar
